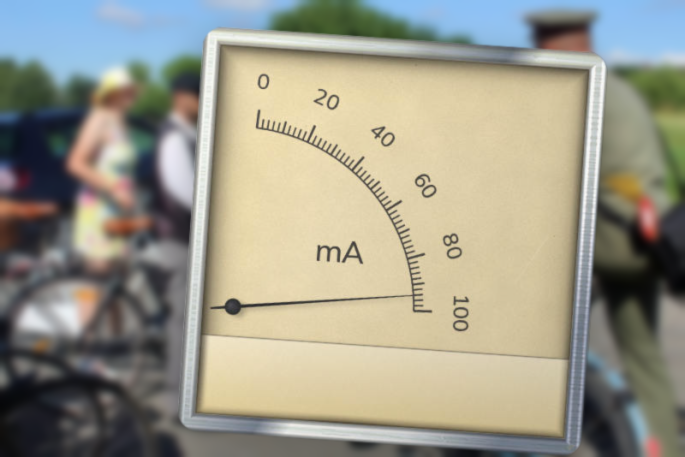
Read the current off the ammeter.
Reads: 94 mA
